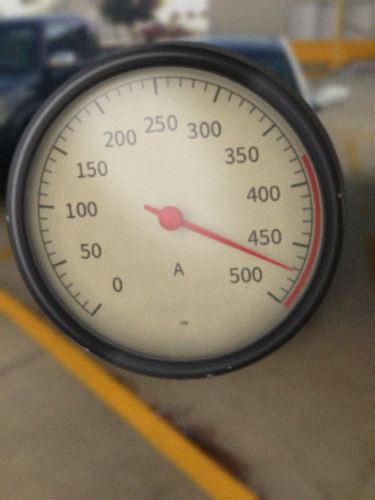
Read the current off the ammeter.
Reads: 470 A
